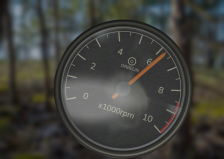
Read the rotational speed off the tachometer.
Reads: 6250 rpm
